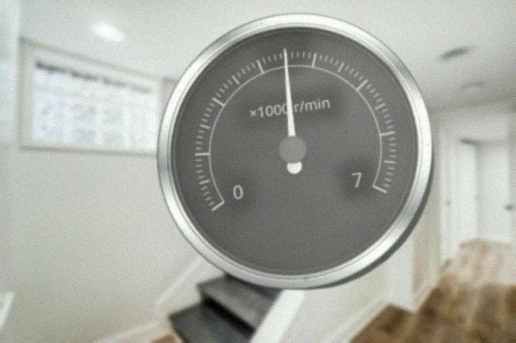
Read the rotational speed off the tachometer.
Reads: 3500 rpm
